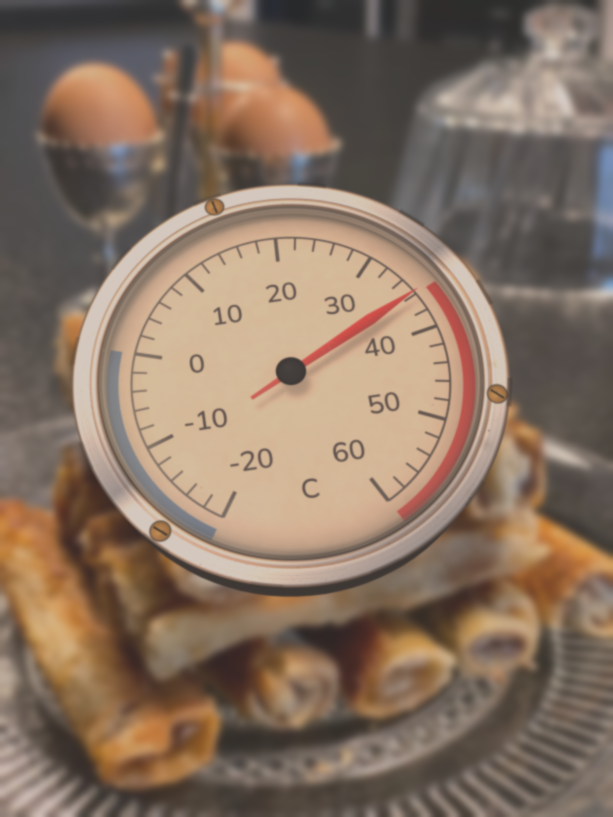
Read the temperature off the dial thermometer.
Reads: 36 °C
